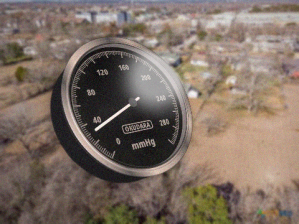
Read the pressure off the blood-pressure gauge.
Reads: 30 mmHg
